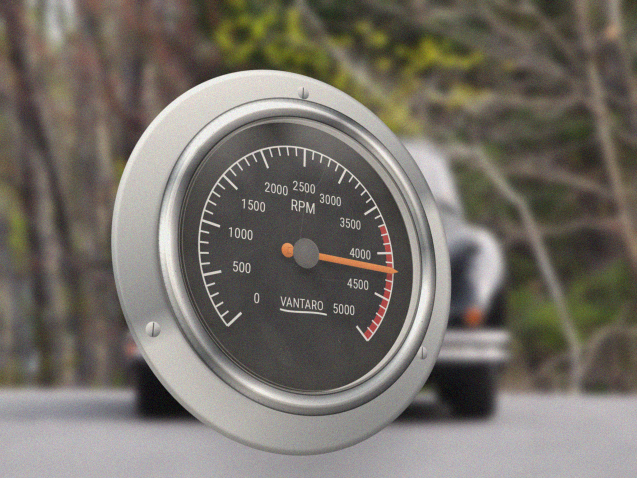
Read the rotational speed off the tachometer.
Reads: 4200 rpm
